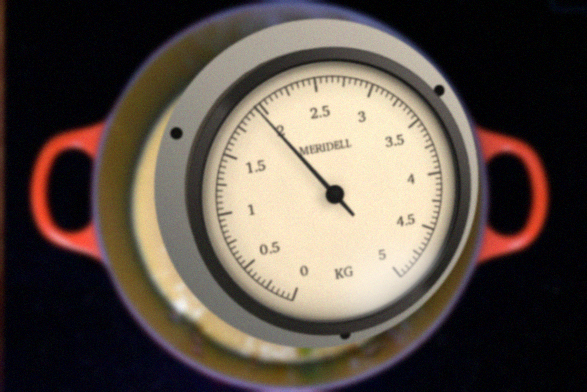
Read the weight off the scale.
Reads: 1.95 kg
